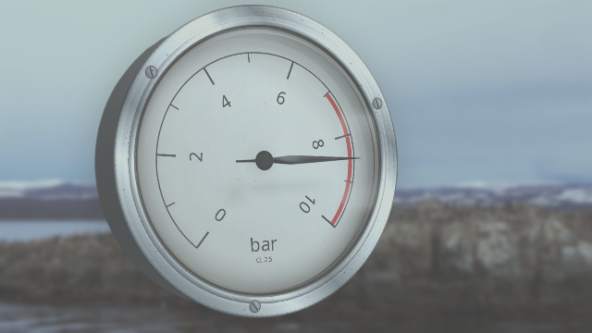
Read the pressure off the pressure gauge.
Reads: 8.5 bar
